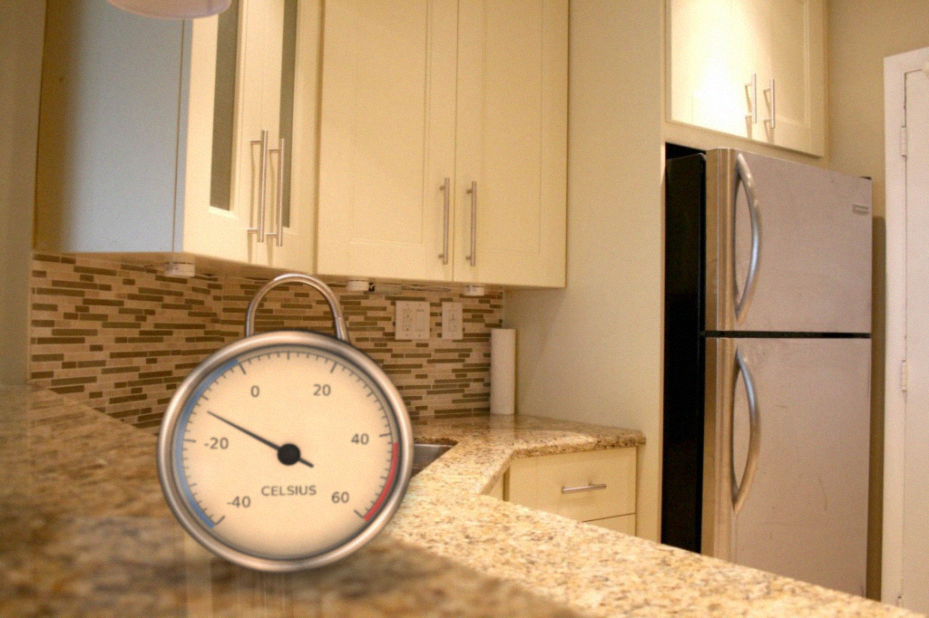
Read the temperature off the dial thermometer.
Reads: -12 °C
